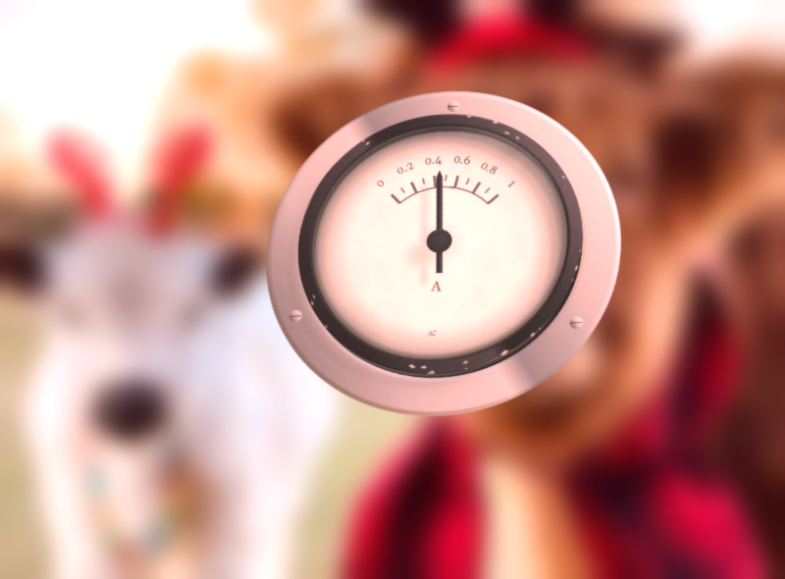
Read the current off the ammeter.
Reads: 0.45 A
